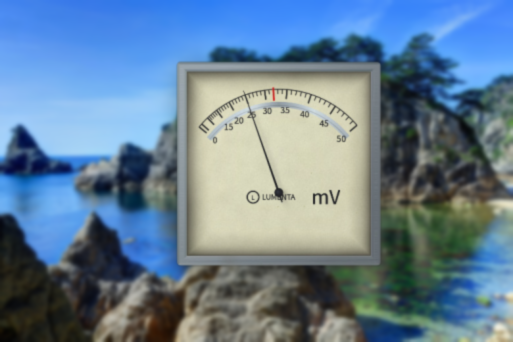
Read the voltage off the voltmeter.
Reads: 25 mV
